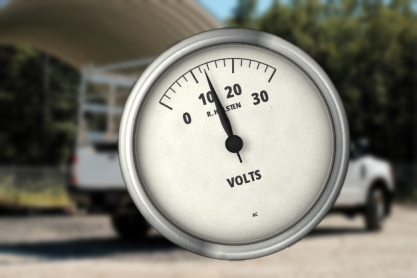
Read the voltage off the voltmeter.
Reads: 13 V
